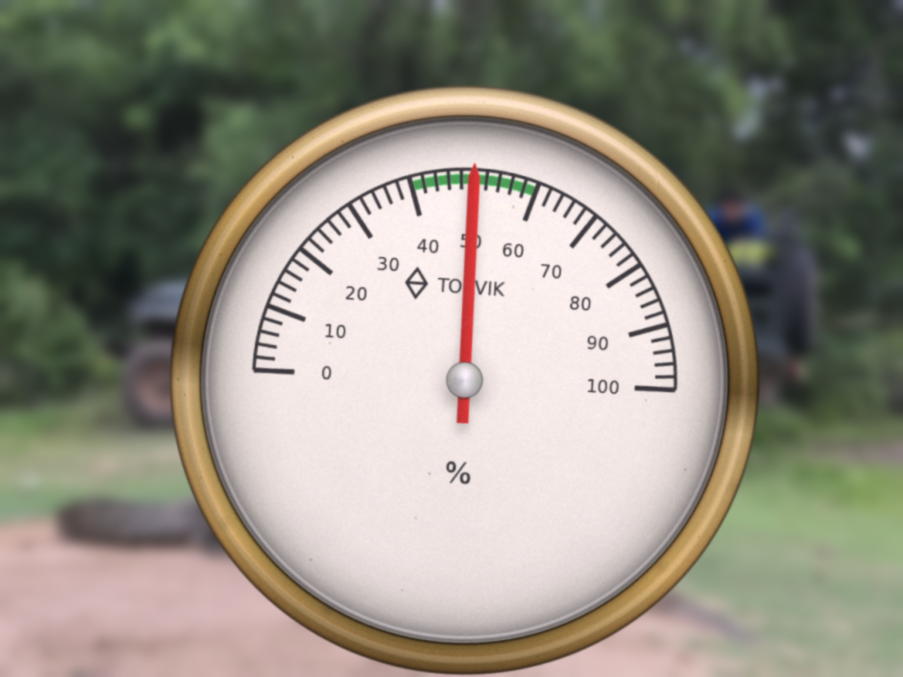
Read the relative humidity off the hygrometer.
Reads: 50 %
